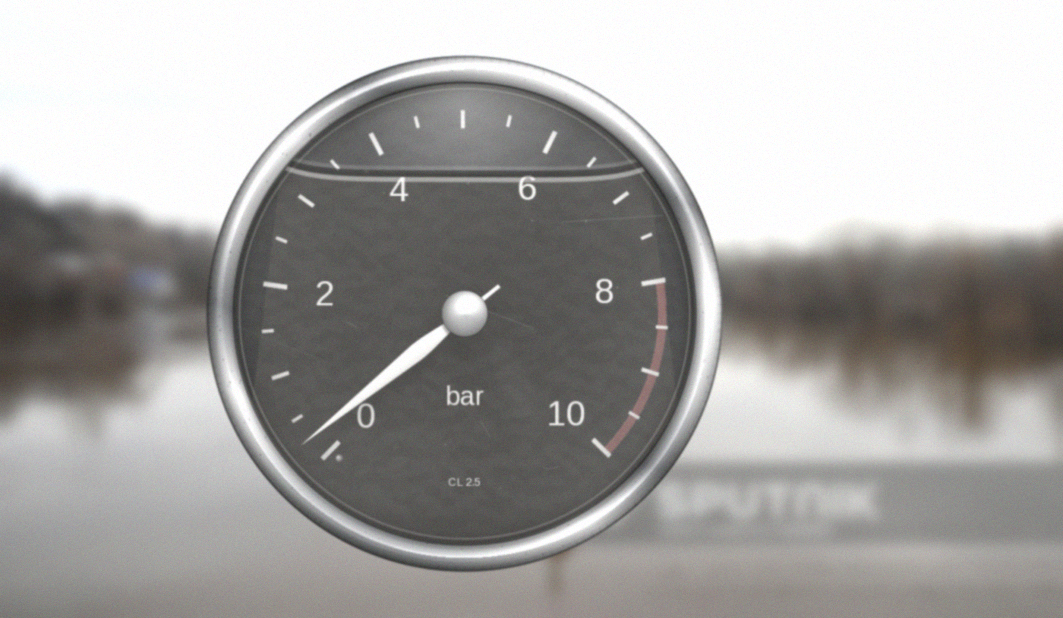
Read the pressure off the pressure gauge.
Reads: 0.25 bar
